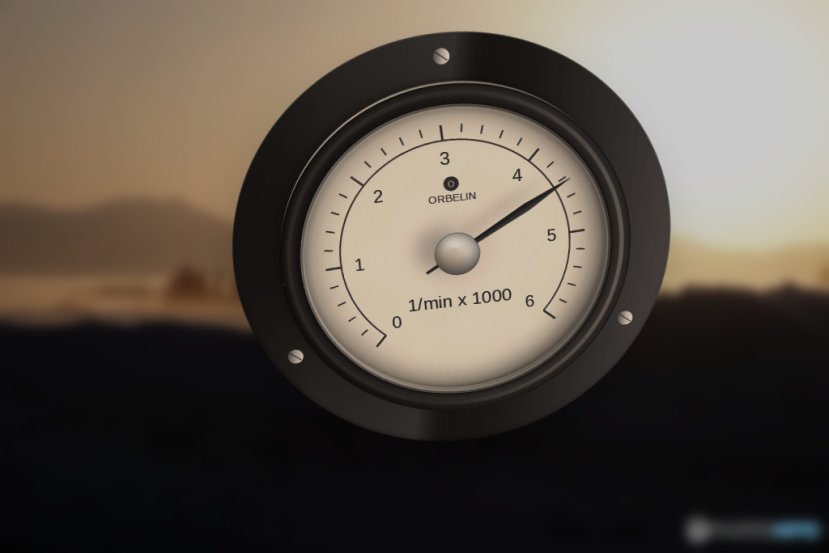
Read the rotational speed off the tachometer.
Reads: 4400 rpm
